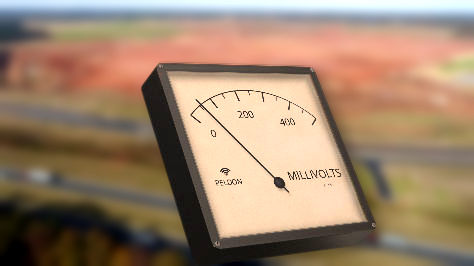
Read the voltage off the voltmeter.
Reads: 50 mV
